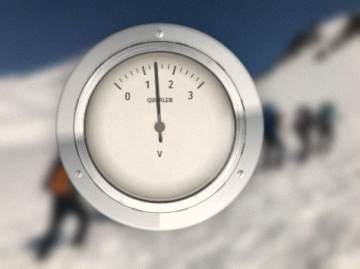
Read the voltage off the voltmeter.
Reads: 1.4 V
